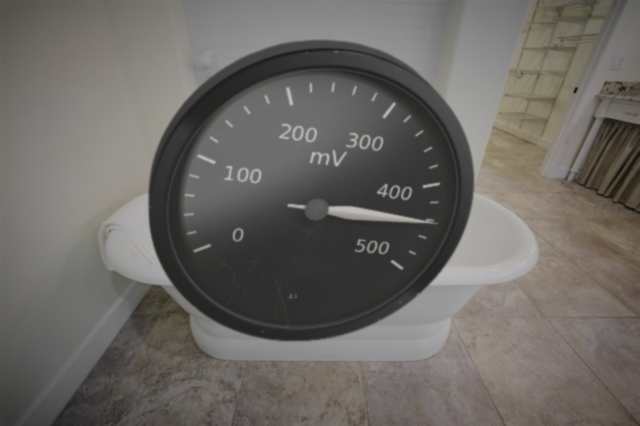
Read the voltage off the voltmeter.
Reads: 440 mV
